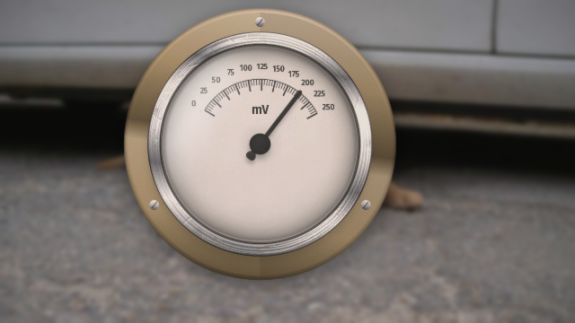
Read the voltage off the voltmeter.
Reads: 200 mV
